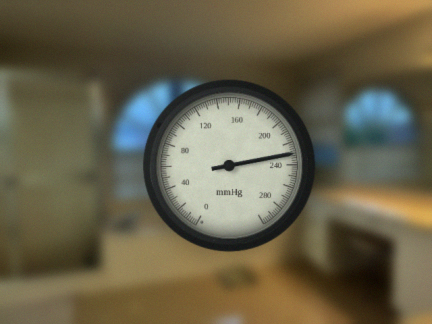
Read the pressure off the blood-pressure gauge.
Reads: 230 mmHg
